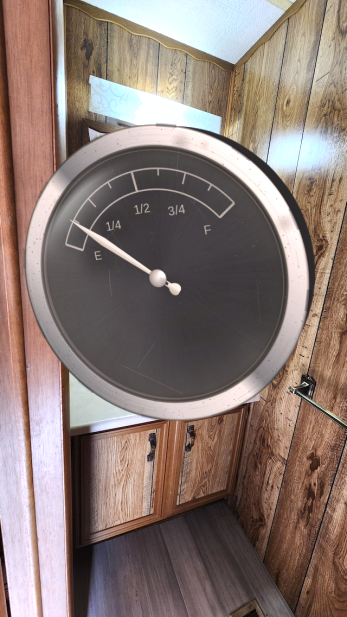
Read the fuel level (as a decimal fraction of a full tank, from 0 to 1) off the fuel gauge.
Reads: 0.125
